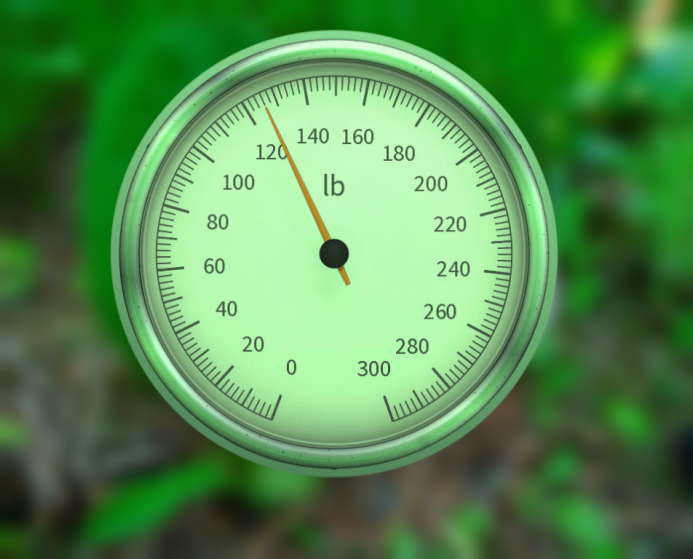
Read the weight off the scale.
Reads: 126 lb
